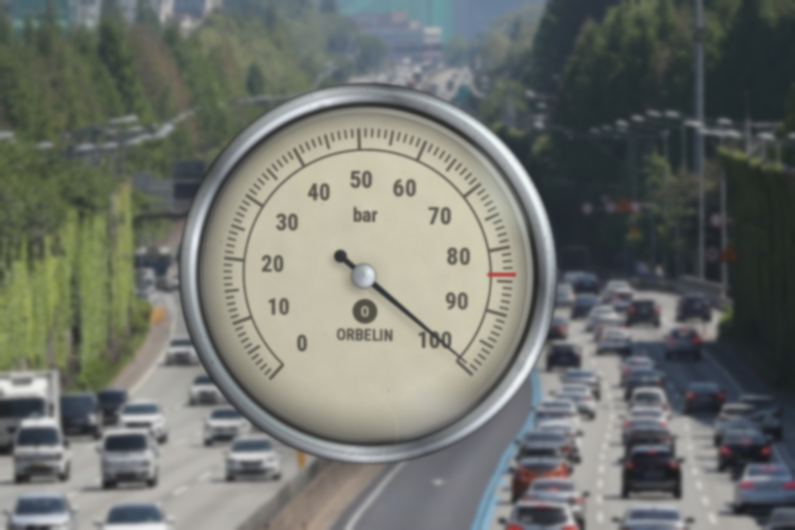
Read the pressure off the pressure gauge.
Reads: 99 bar
